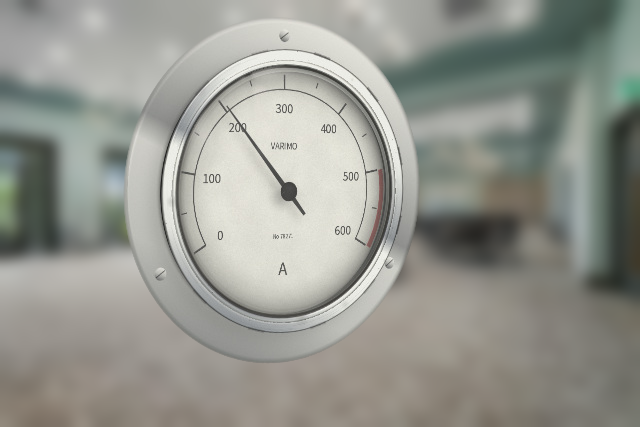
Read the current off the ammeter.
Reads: 200 A
